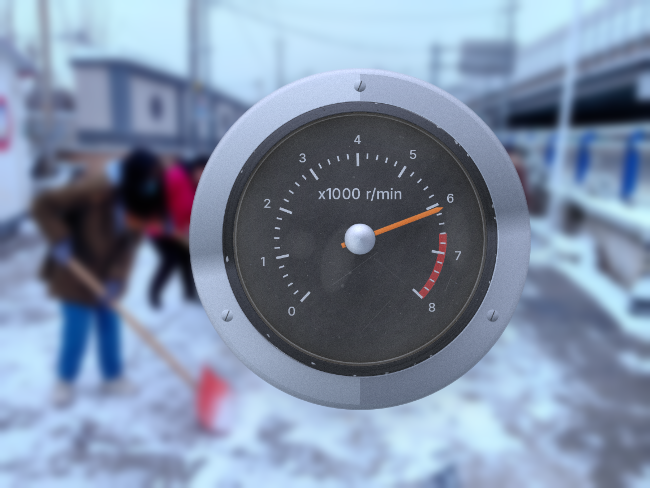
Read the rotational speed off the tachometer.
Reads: 6100 rpm
